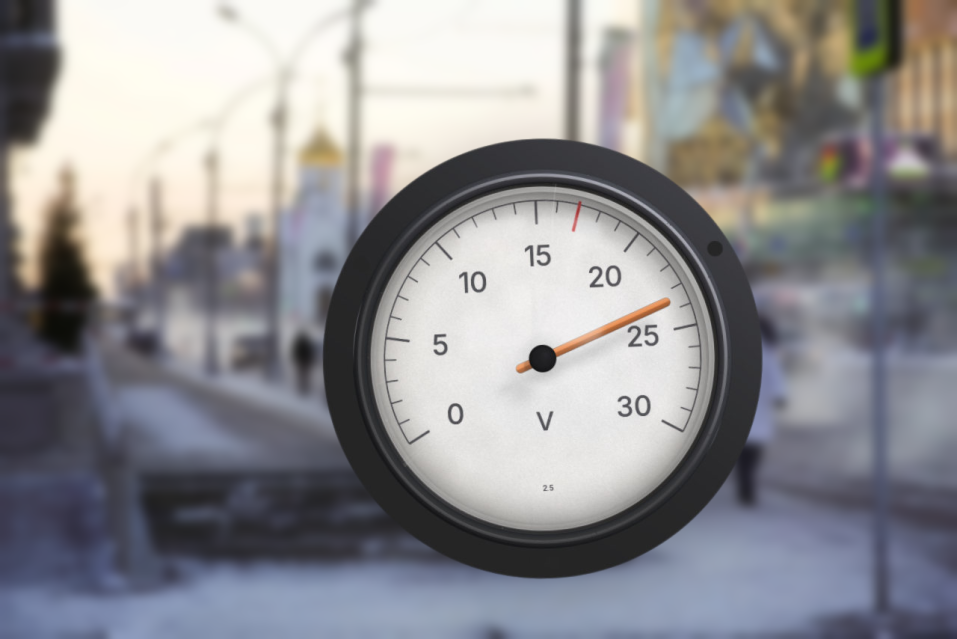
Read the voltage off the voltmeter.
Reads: 23.5 V
